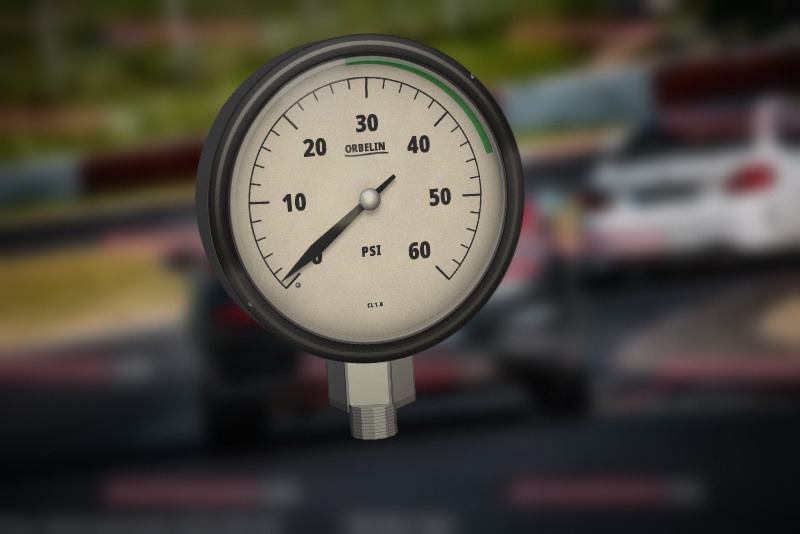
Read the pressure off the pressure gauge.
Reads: 1 psi
